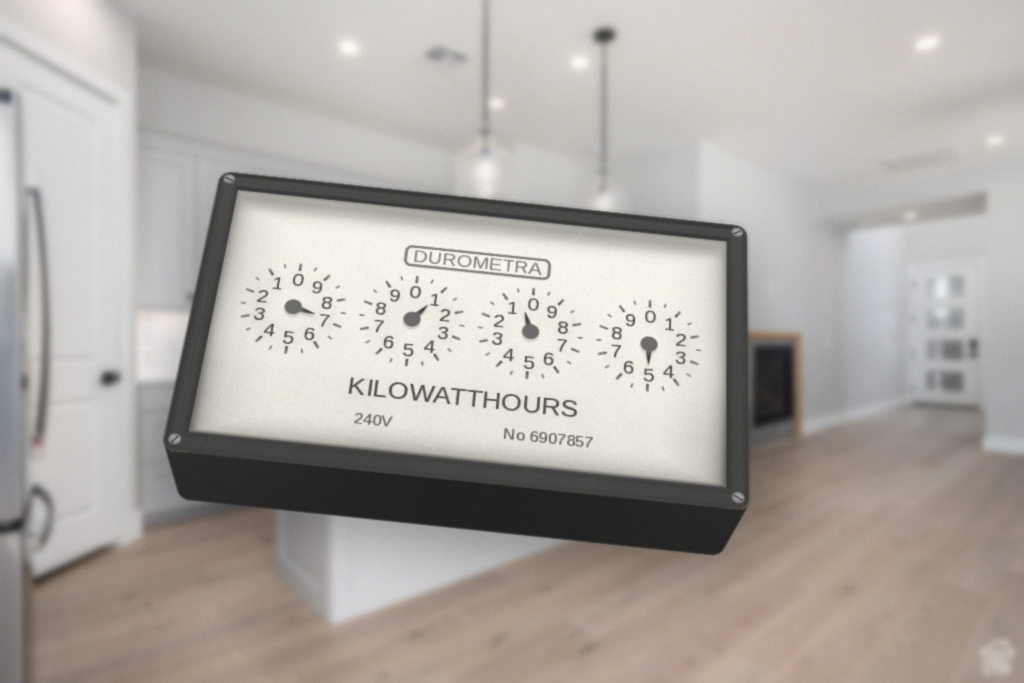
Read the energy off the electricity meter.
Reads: 7105 kWh
